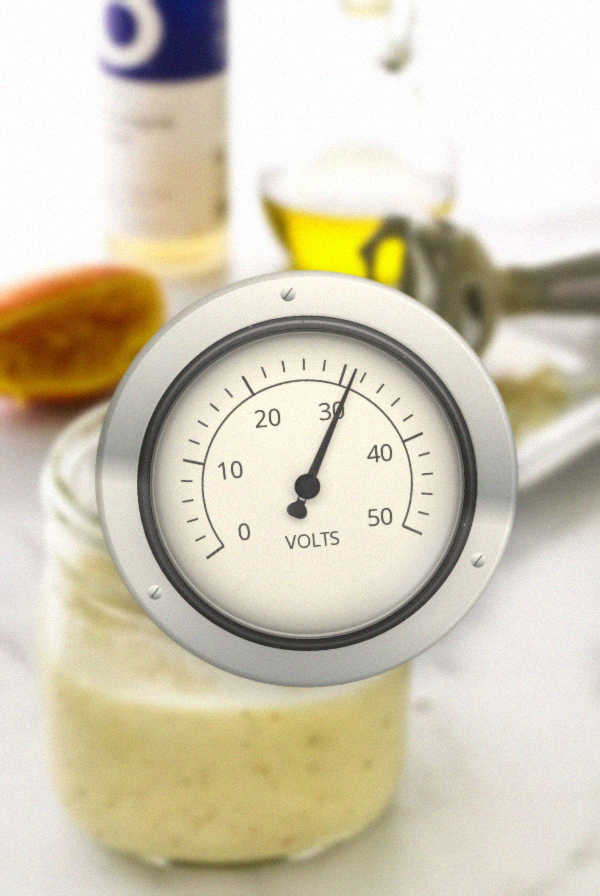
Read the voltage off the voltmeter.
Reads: 31 V
